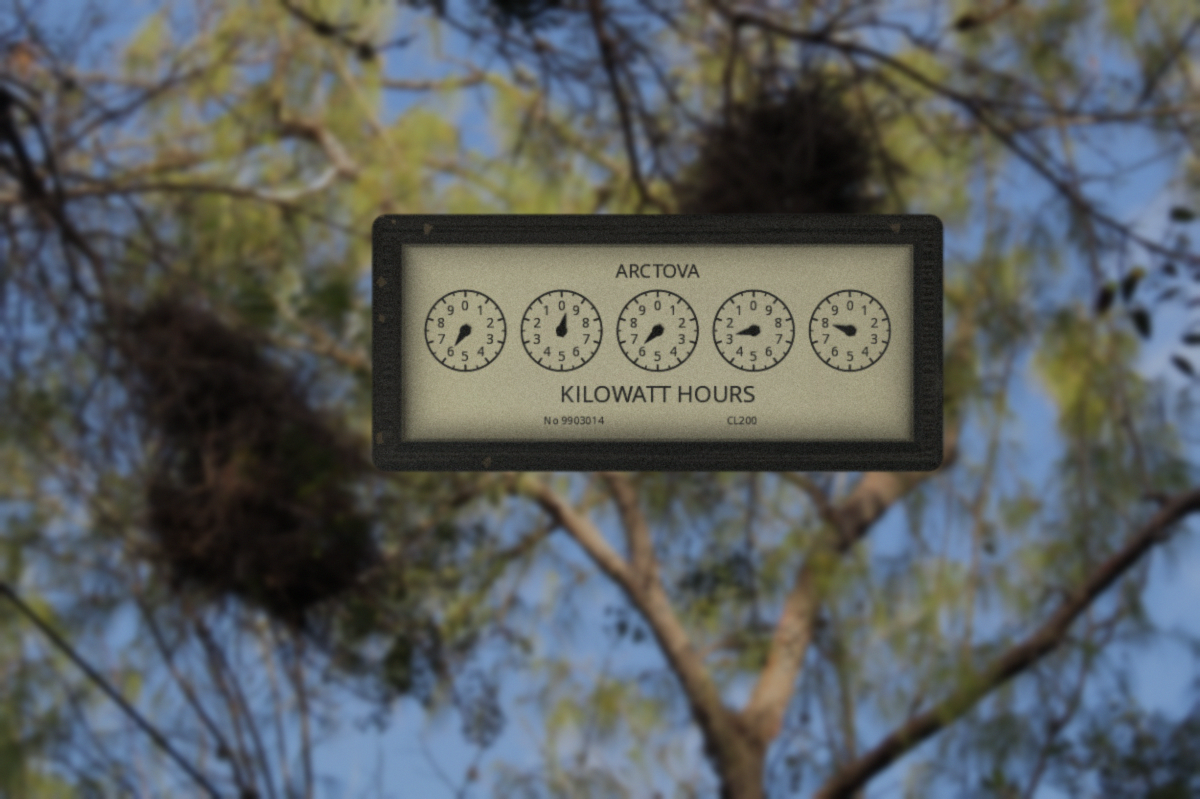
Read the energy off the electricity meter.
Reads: 59628 kWh
